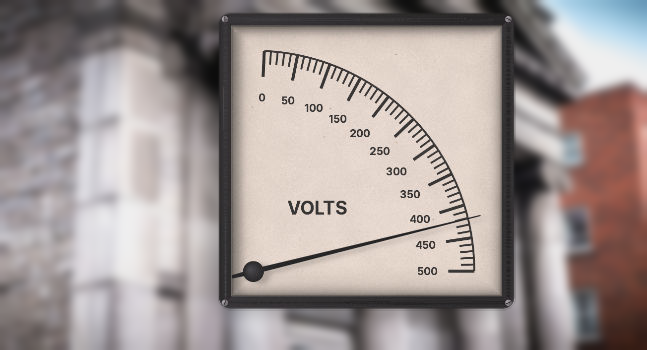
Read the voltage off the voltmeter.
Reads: 420 V
